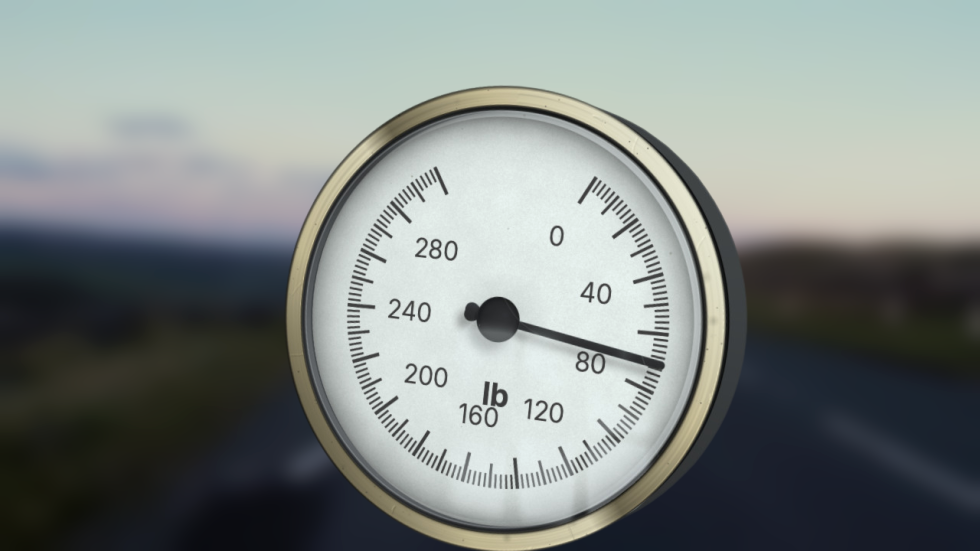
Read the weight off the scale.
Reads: 70 lb
